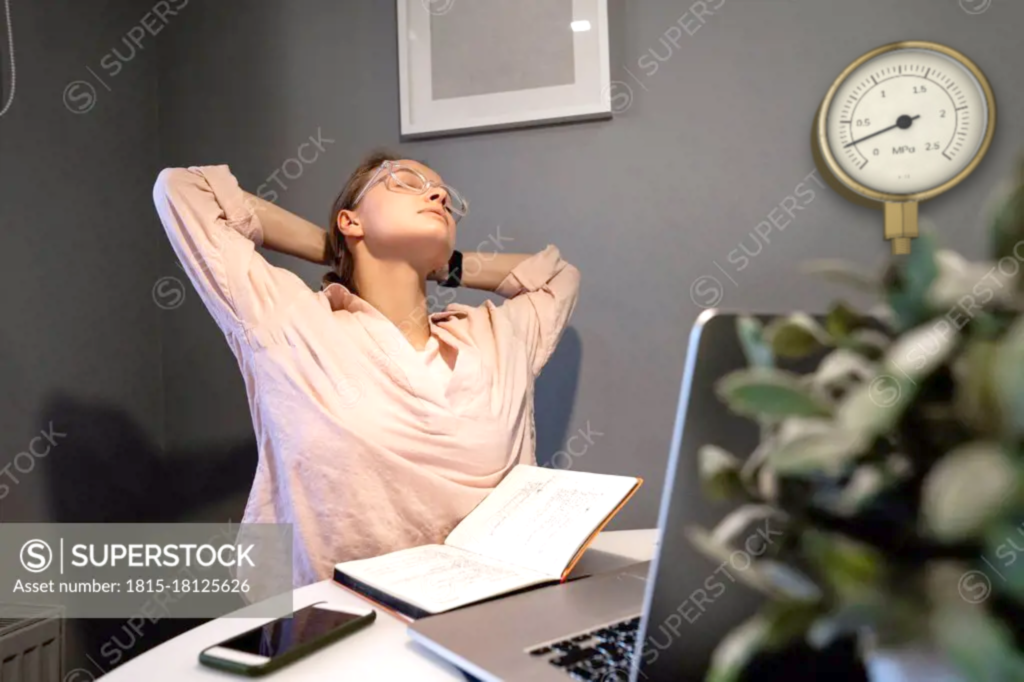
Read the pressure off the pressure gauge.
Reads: 0.25 MPa
